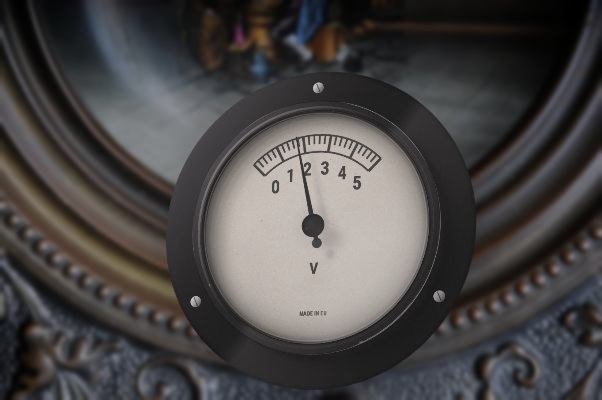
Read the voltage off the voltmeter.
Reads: 1.8 V
